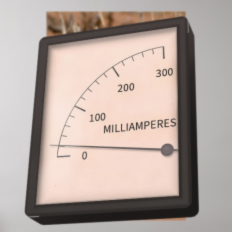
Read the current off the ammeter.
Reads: 20 mA
